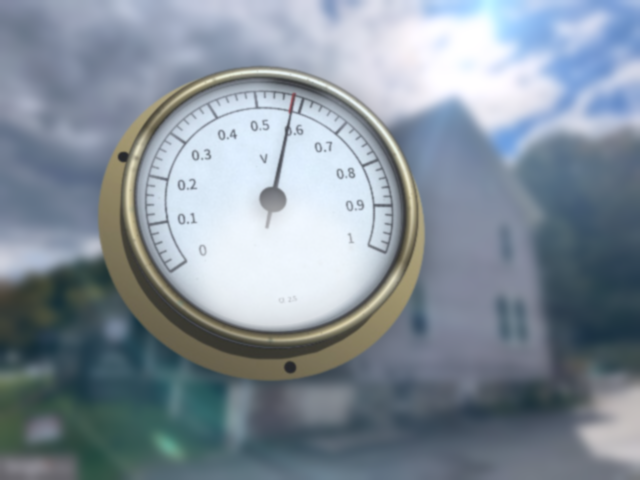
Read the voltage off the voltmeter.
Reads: 0.58 V
